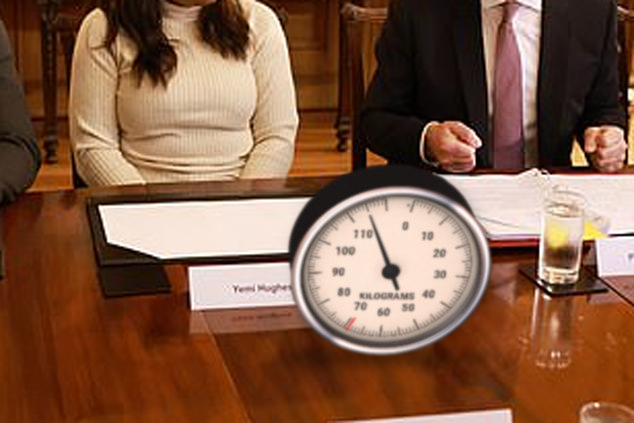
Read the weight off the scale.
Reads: 115 kg
